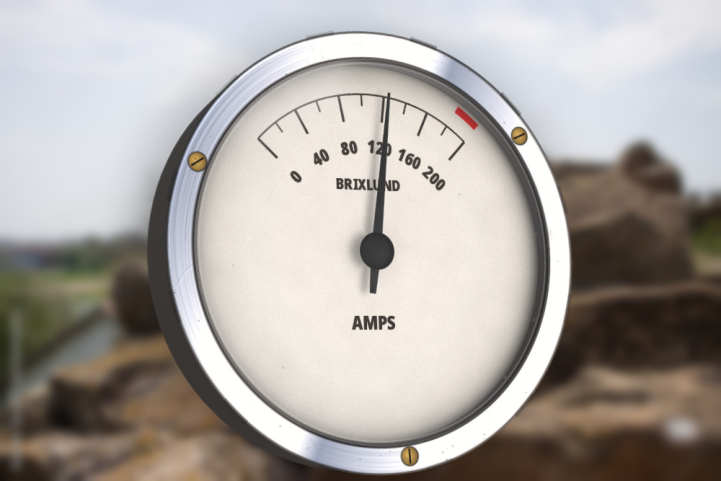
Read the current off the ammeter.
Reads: 120 A
